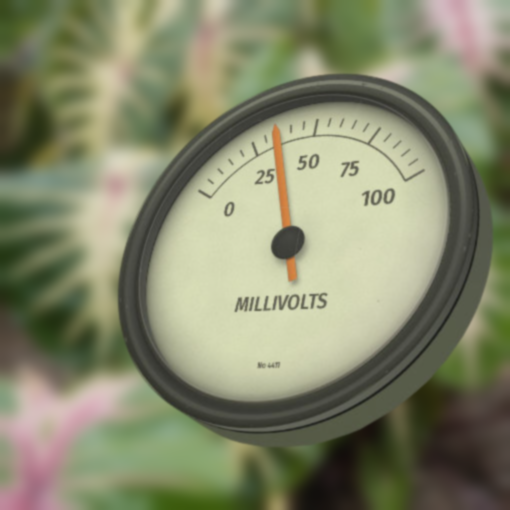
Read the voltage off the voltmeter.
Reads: 35 mV
